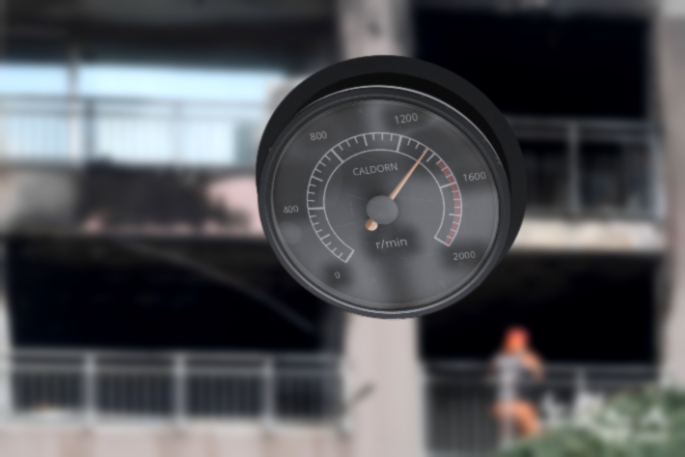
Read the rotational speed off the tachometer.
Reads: 1350 rpm
